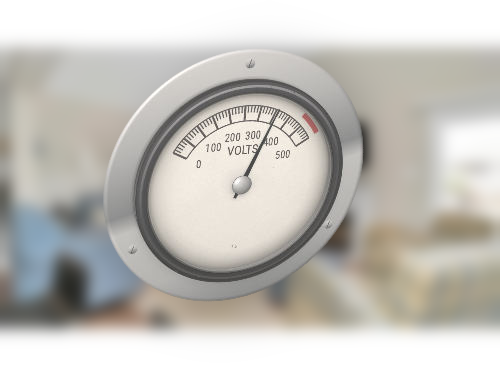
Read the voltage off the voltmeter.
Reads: 350 V
